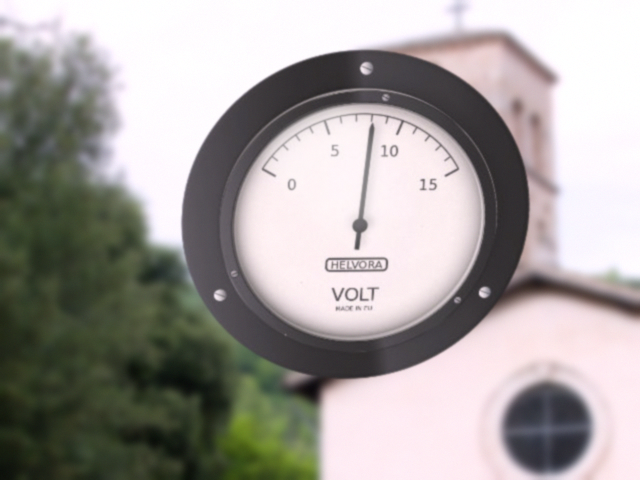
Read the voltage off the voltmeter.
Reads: 8 V
